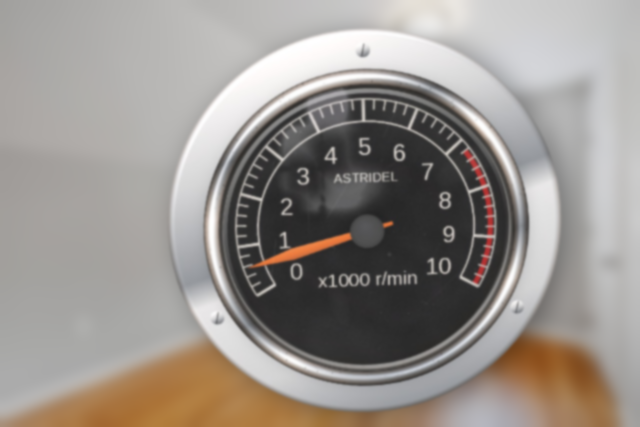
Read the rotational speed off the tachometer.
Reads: 600 rpm
